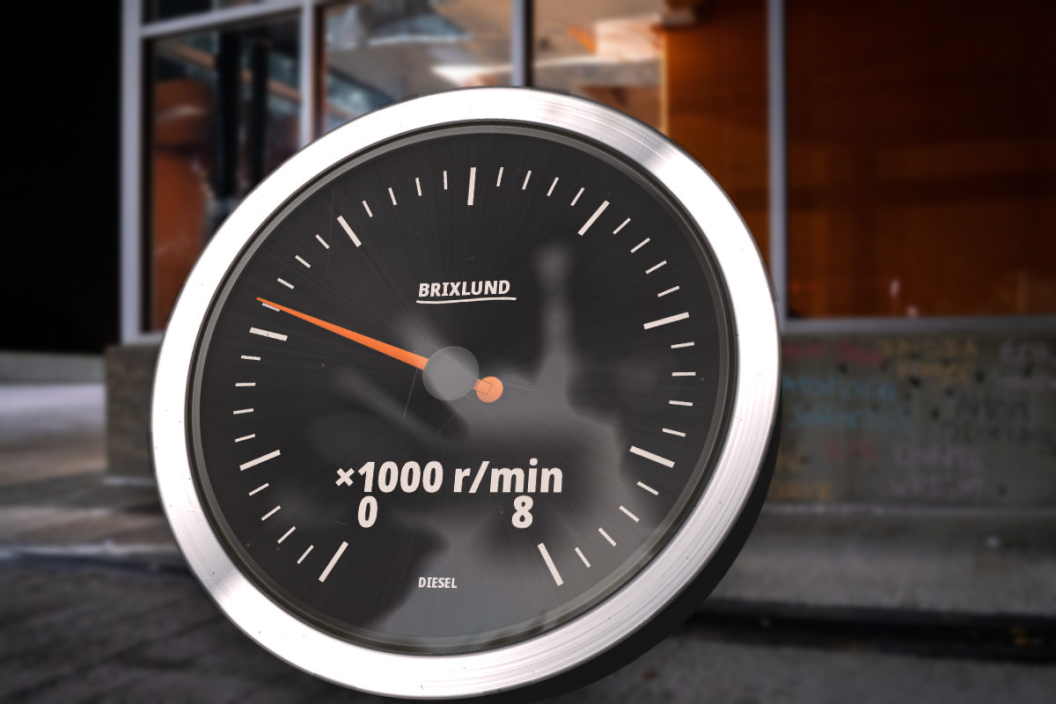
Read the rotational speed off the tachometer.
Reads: 2200 rpm
